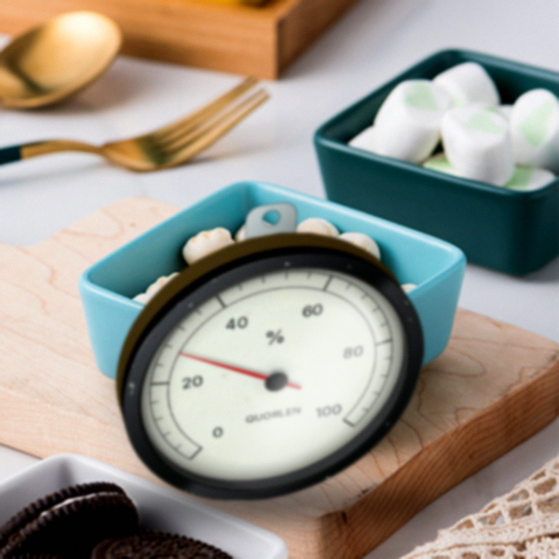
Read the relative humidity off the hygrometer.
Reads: 28 %
